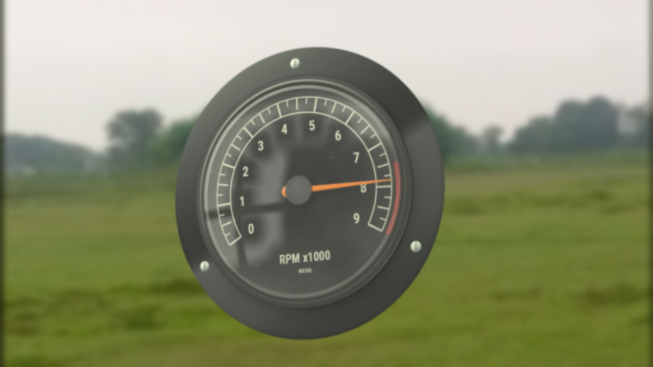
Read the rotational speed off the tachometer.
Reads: 7875 rpm
